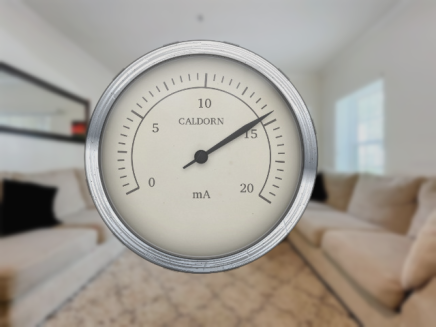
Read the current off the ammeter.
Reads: 14.5 mA
